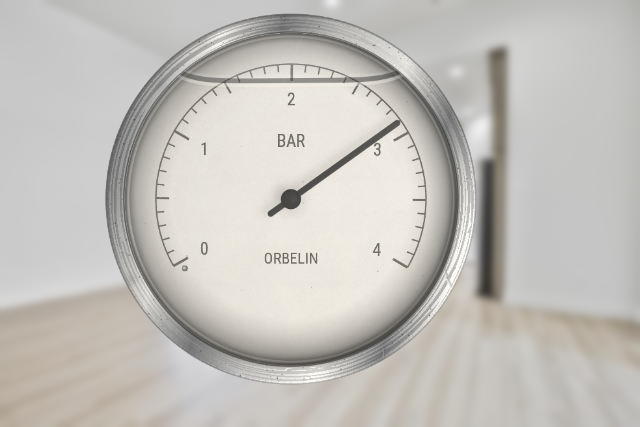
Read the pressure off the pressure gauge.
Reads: 2.9 bar
